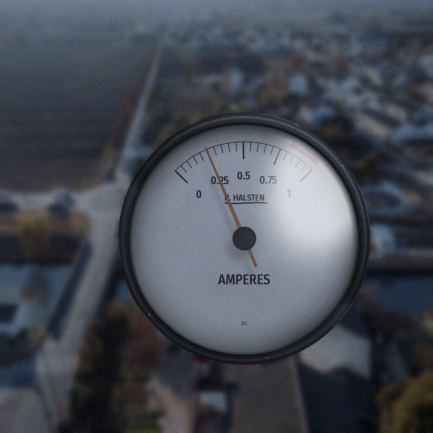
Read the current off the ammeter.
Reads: 0.25 A
